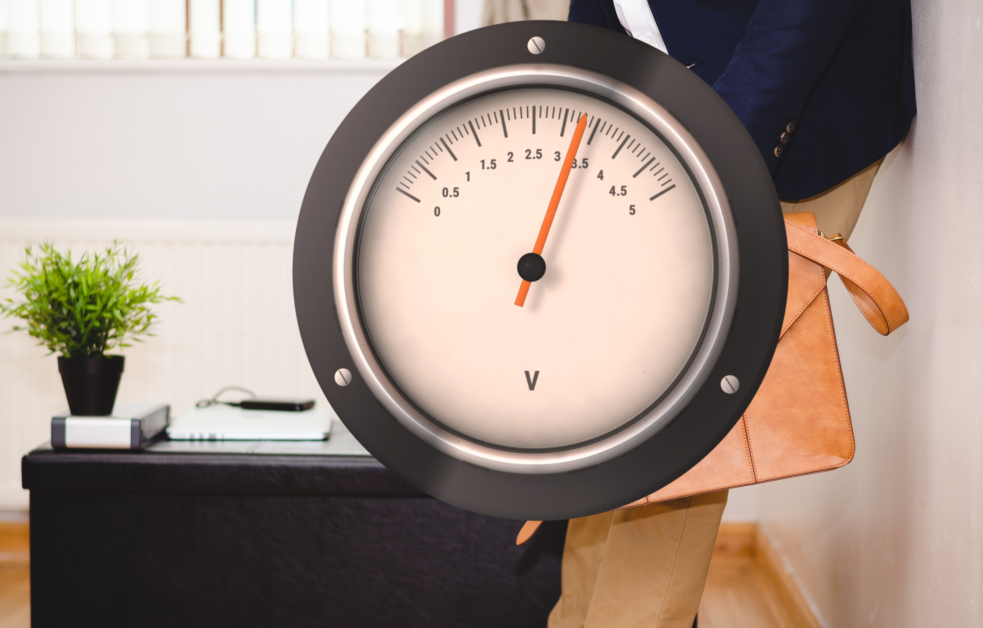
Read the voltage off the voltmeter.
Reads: 3.3 V
